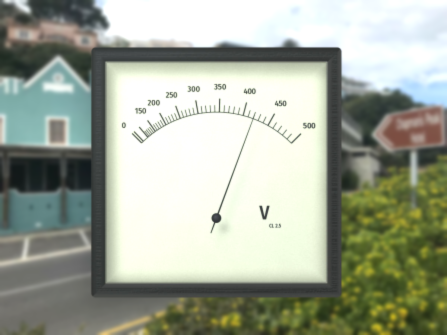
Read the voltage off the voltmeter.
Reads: 420 V
